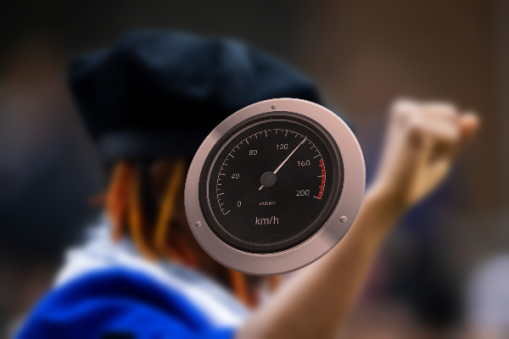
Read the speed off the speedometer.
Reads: 140 km/h
